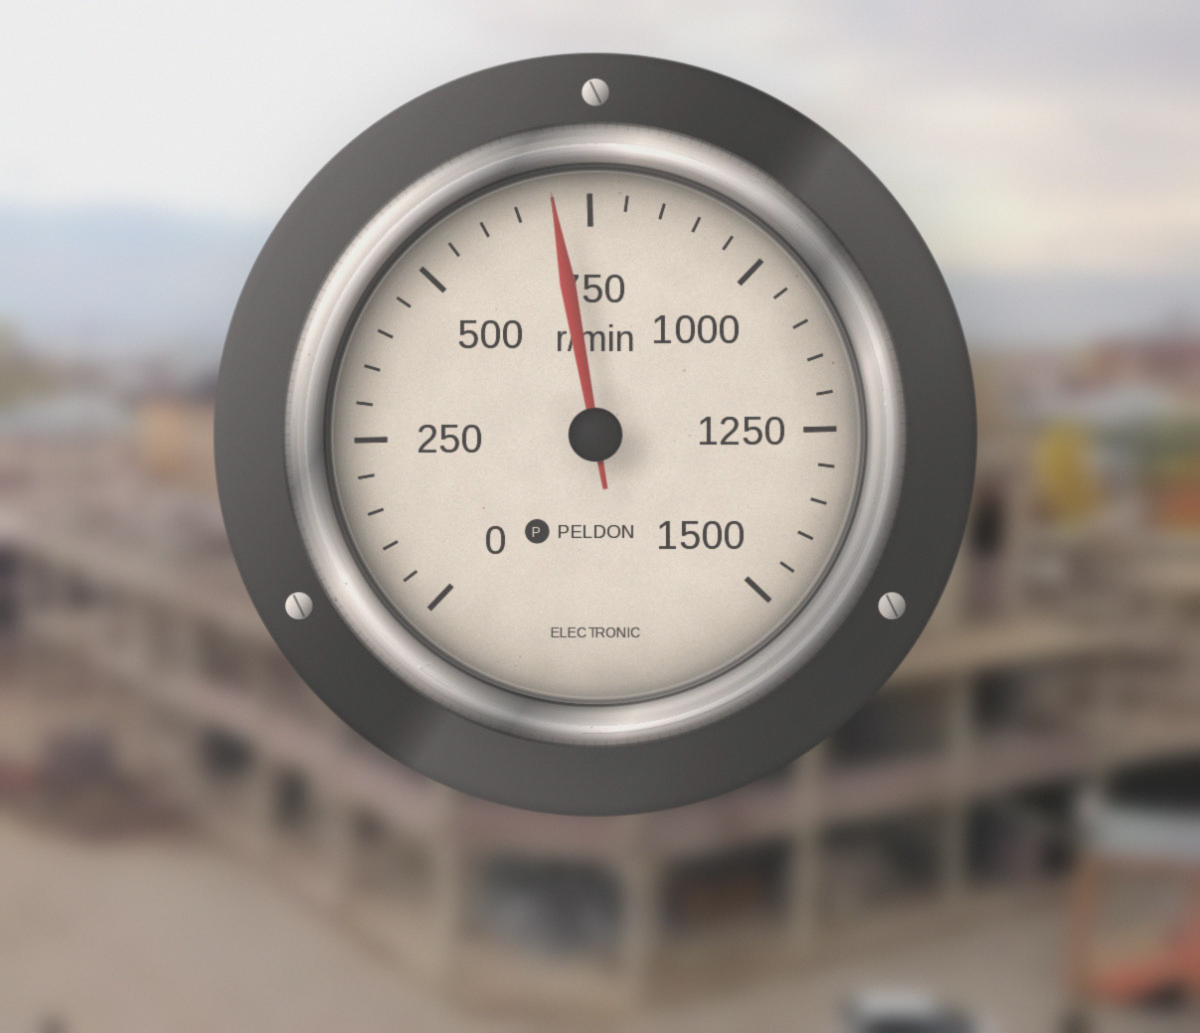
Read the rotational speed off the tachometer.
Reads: 700 rpm
